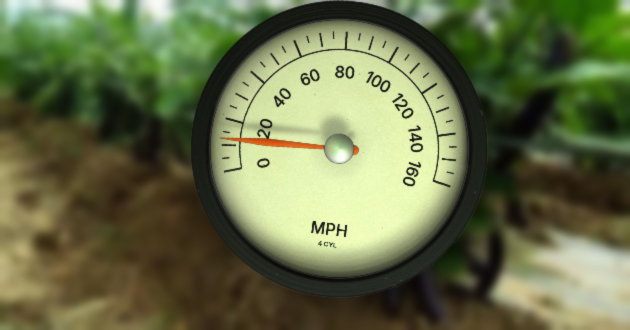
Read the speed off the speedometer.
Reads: 12.5 mph
